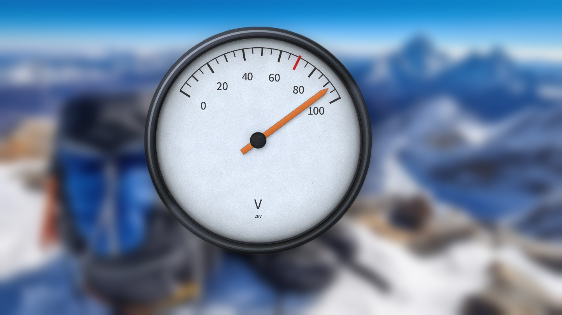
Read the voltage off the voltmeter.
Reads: 92.5 V
